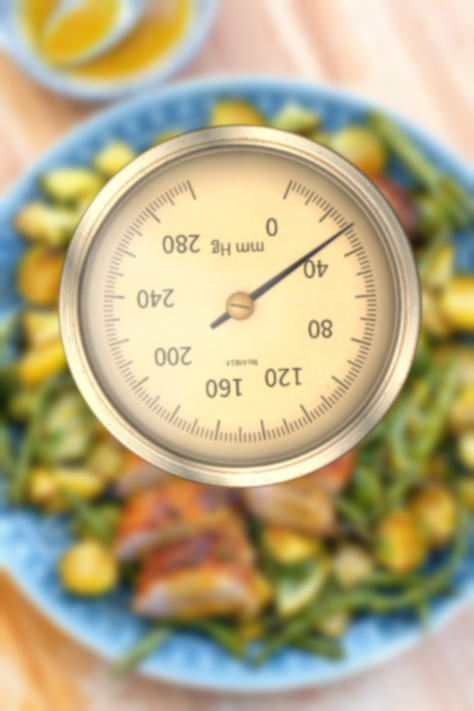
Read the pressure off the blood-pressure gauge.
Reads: 30 mmHg
